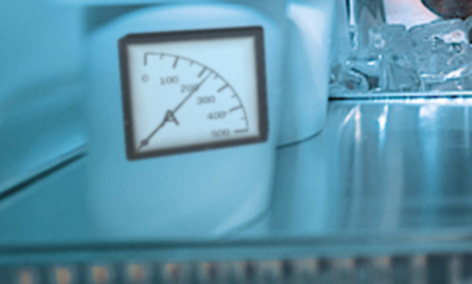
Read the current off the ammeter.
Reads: 225 A
